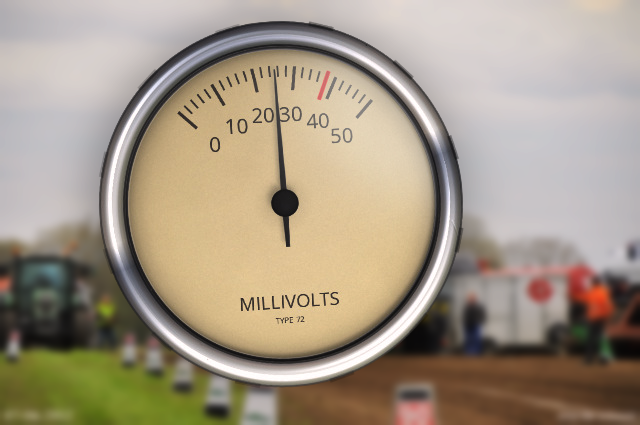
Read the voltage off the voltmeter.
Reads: 25 mV
